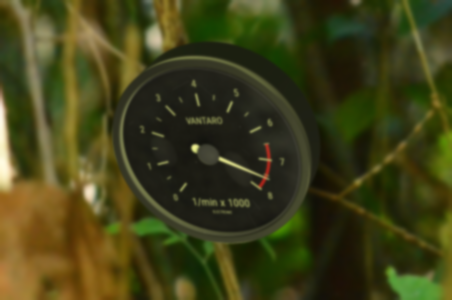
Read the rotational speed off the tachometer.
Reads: 7500 rpm
